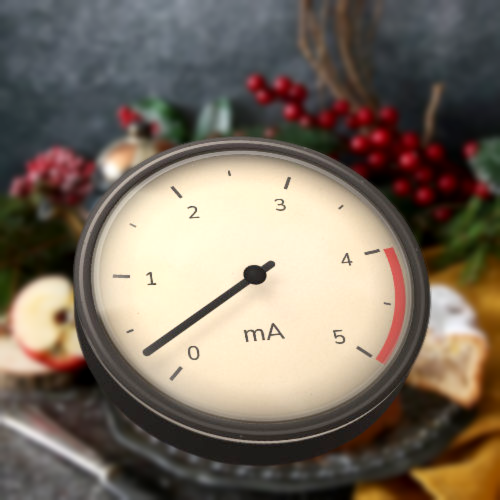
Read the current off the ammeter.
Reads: 0.25 mA
